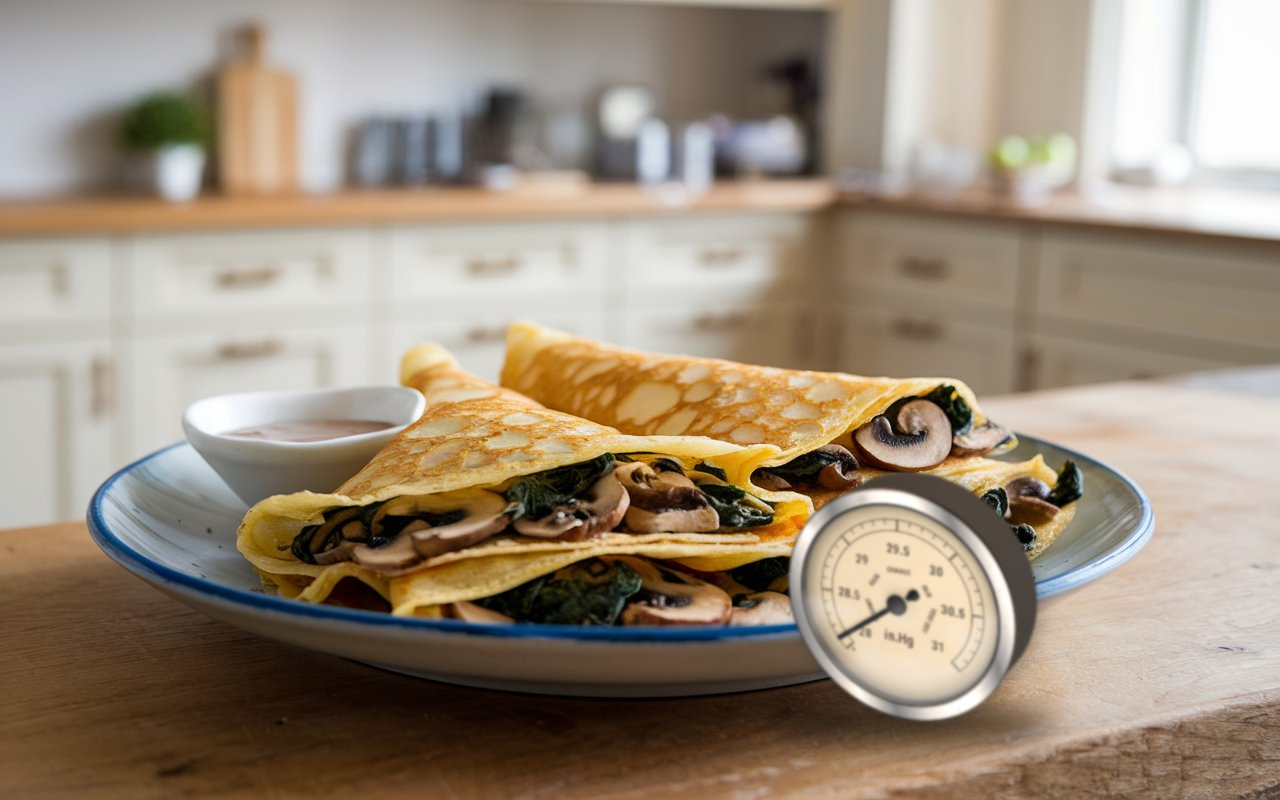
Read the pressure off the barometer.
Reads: 28.1 inHg
